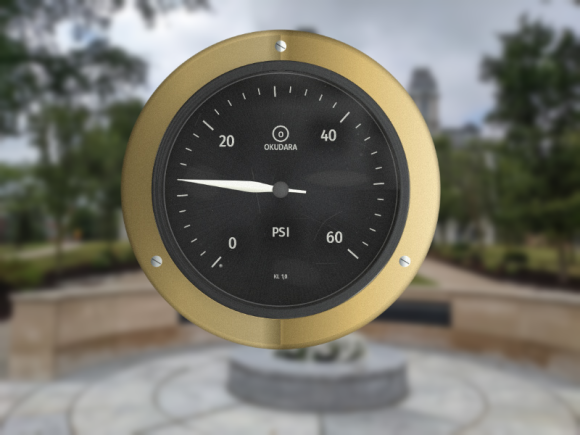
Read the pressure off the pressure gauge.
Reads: 12 psi
